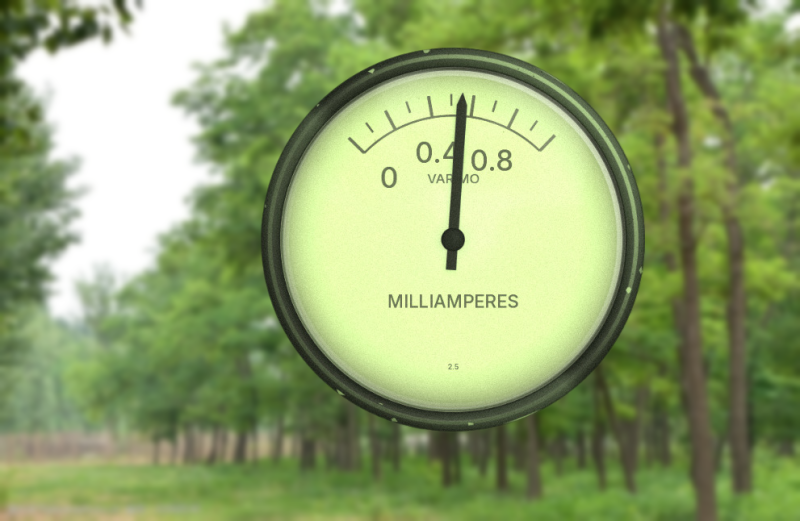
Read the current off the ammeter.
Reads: 0.55 mA
